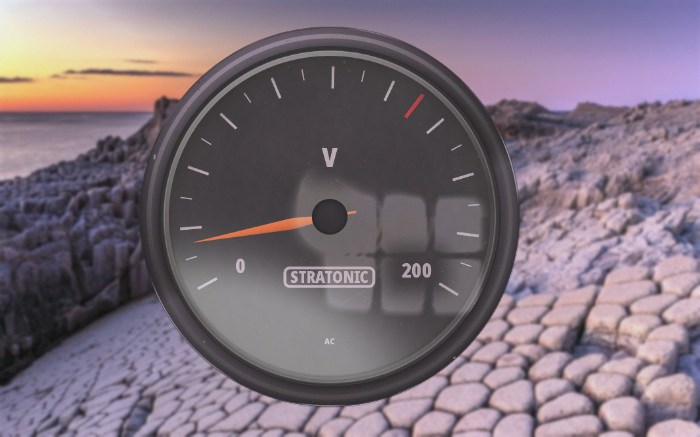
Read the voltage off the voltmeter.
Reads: 15 V
